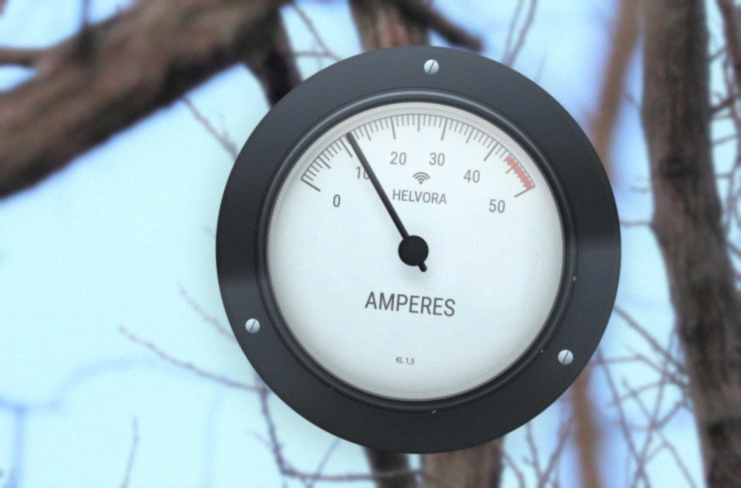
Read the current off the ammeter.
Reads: 12 A
